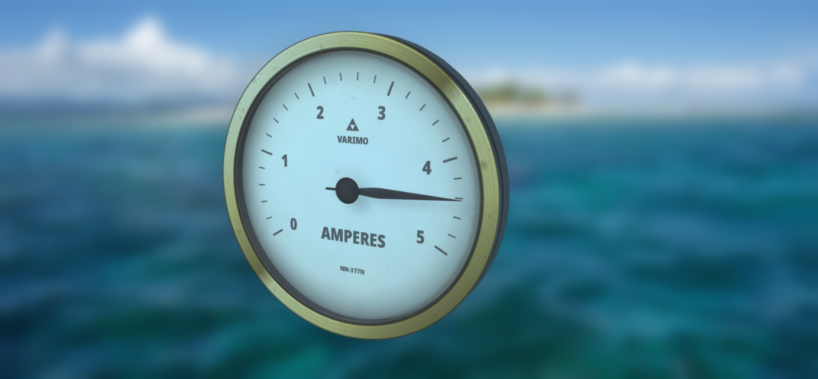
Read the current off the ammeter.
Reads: 4.4 A
